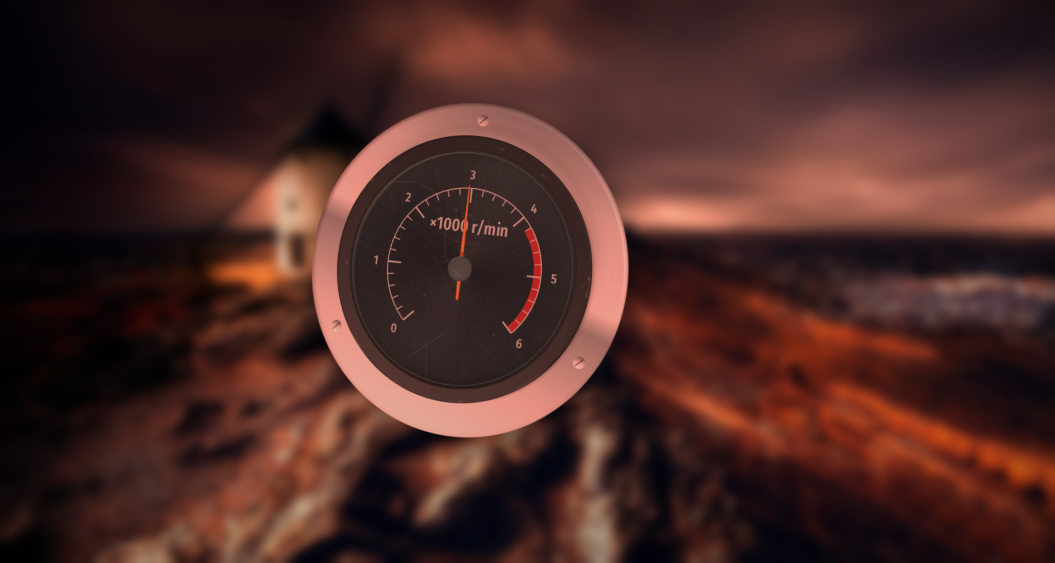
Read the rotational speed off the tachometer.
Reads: 3000 rpm
